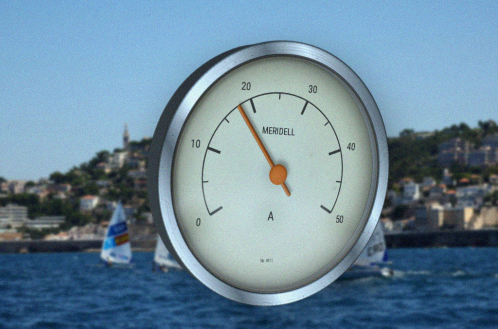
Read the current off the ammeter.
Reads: 17.5 A
